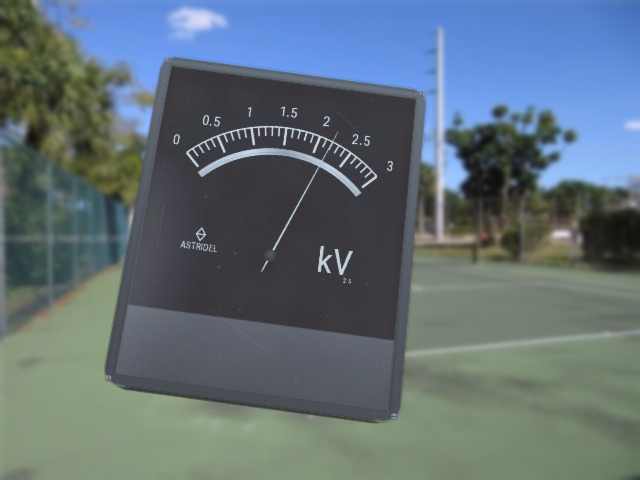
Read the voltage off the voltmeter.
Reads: 2.2 kV
